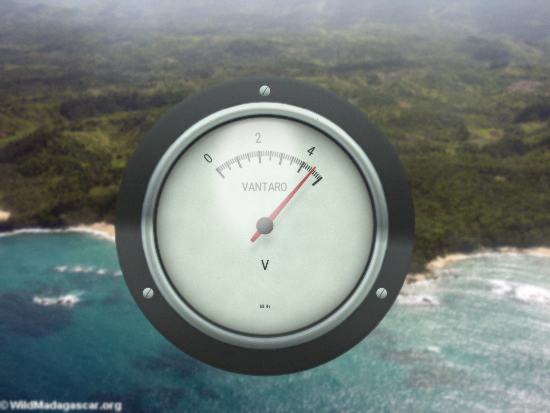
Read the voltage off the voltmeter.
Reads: 4.5 V
